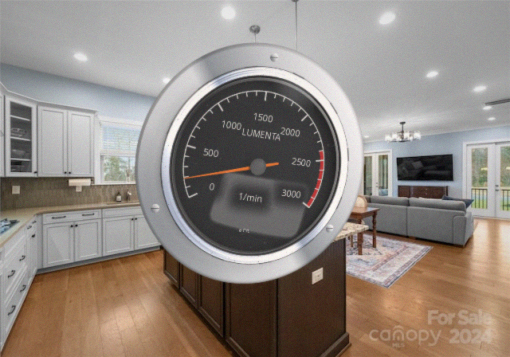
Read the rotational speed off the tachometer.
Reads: 200 rpm
